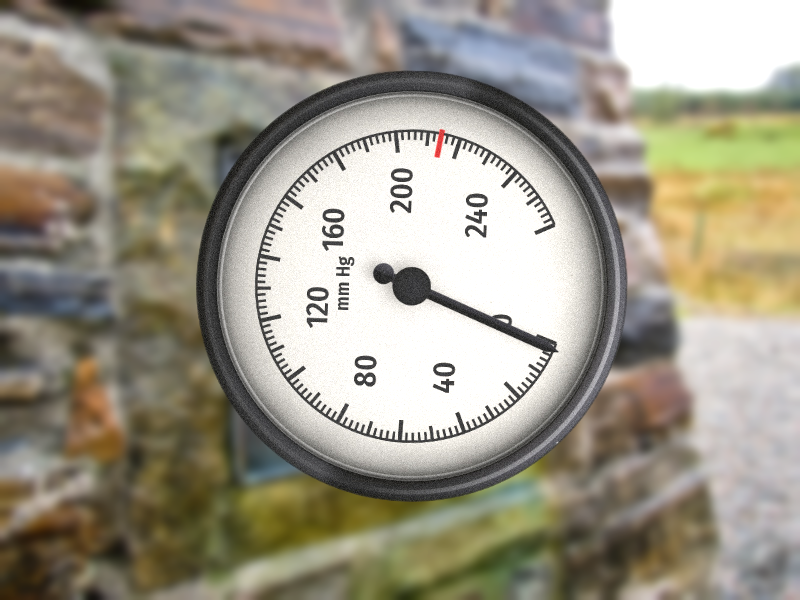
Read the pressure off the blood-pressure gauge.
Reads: 2 mmHg
